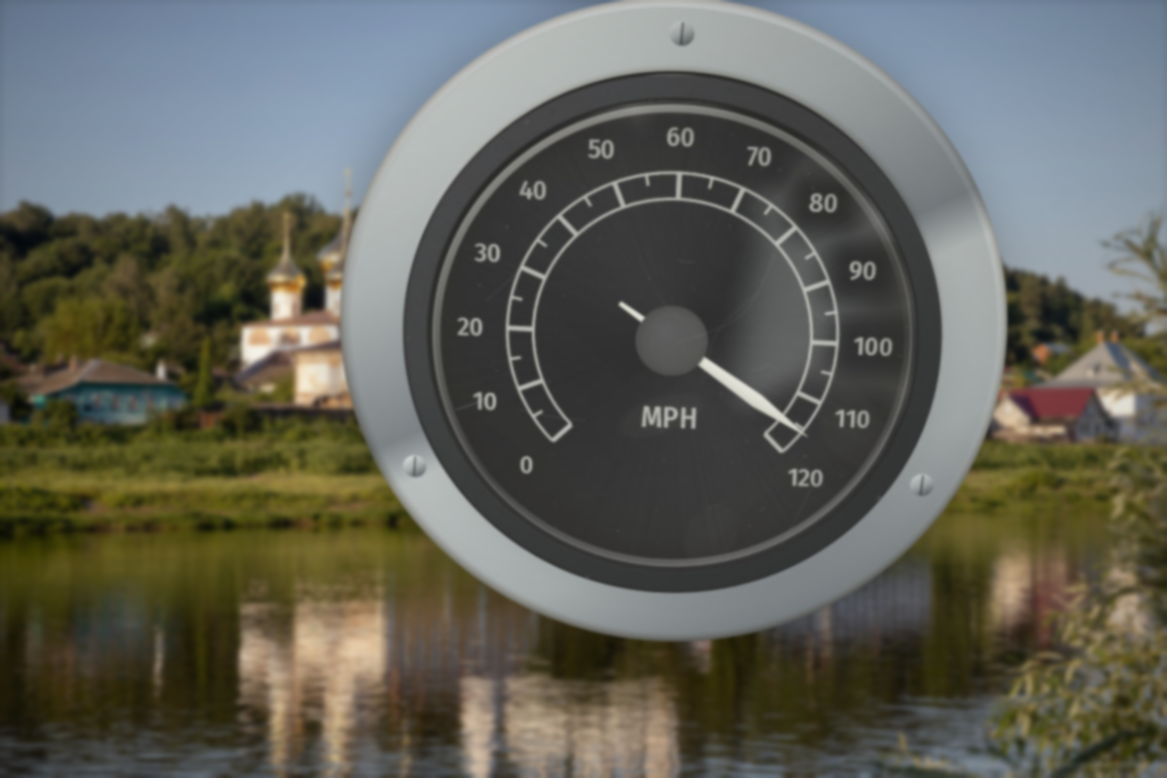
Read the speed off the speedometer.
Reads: 115 mph
